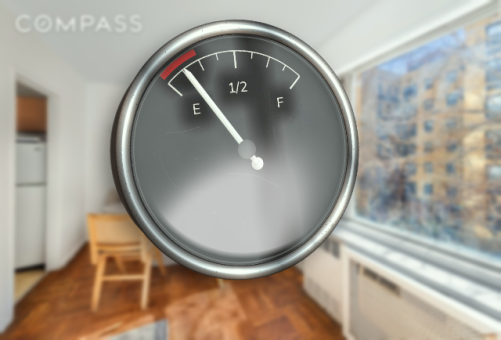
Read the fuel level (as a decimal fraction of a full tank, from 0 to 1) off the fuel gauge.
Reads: 0.125
